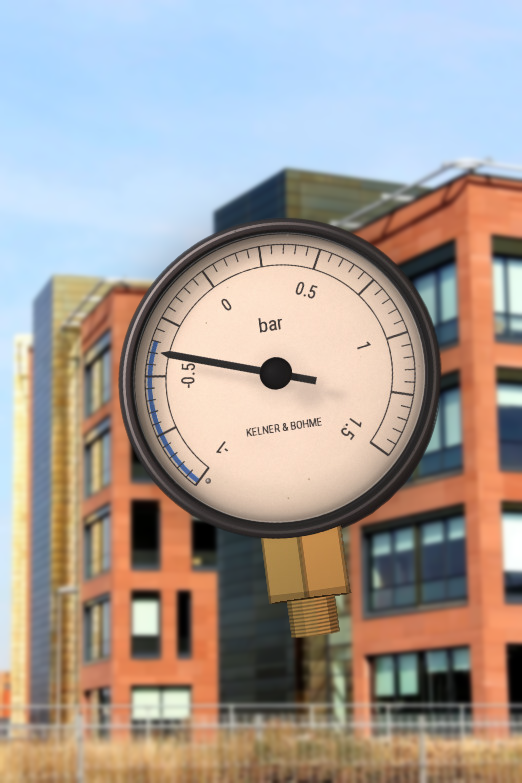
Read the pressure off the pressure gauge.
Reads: -0.4 bar
